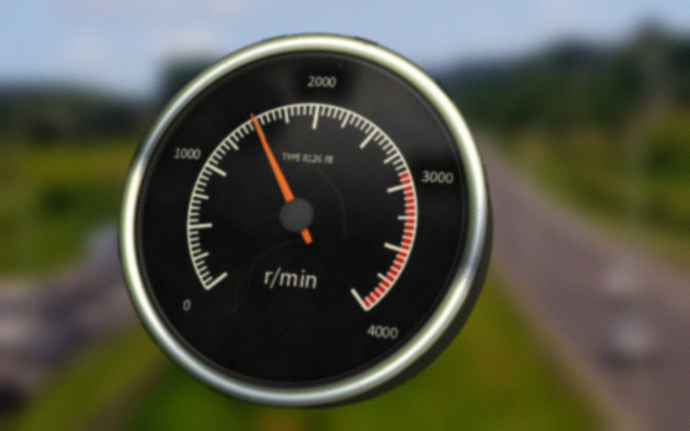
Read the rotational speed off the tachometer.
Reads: 1500 rpm
